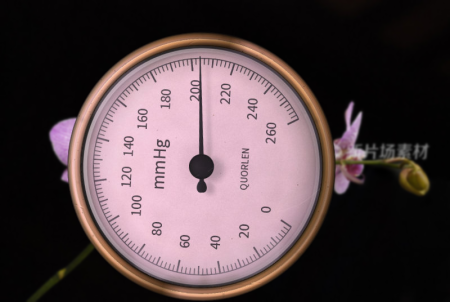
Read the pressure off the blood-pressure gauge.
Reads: 204 mmHg
